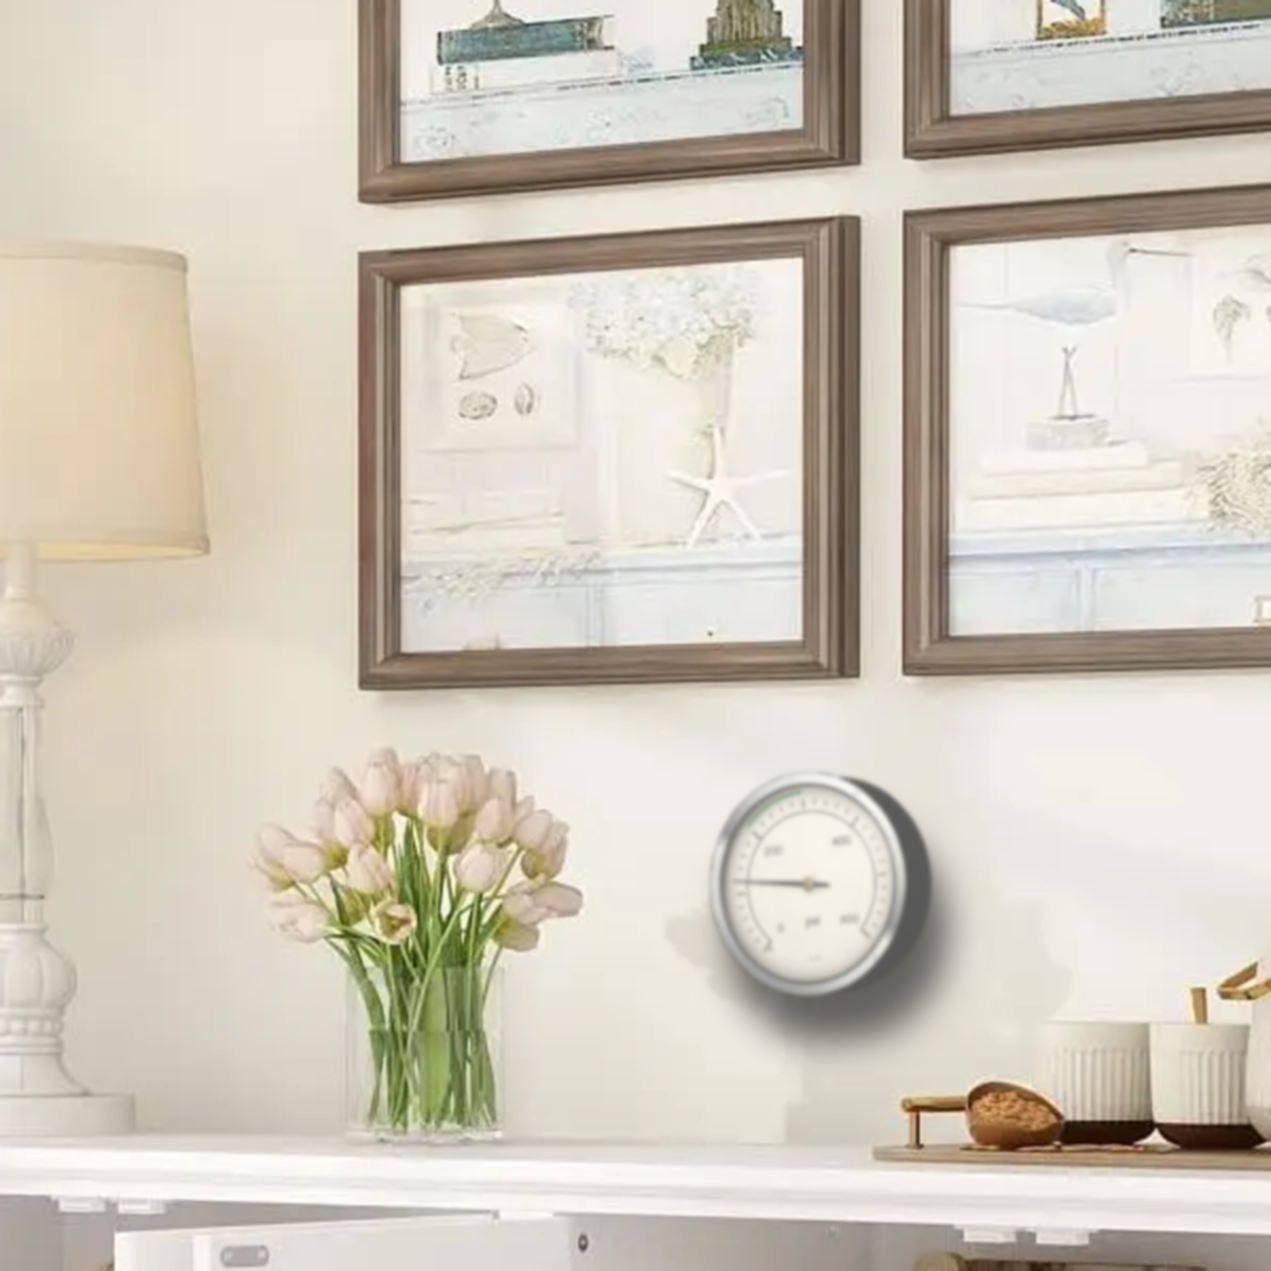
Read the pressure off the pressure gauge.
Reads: 120 psi
